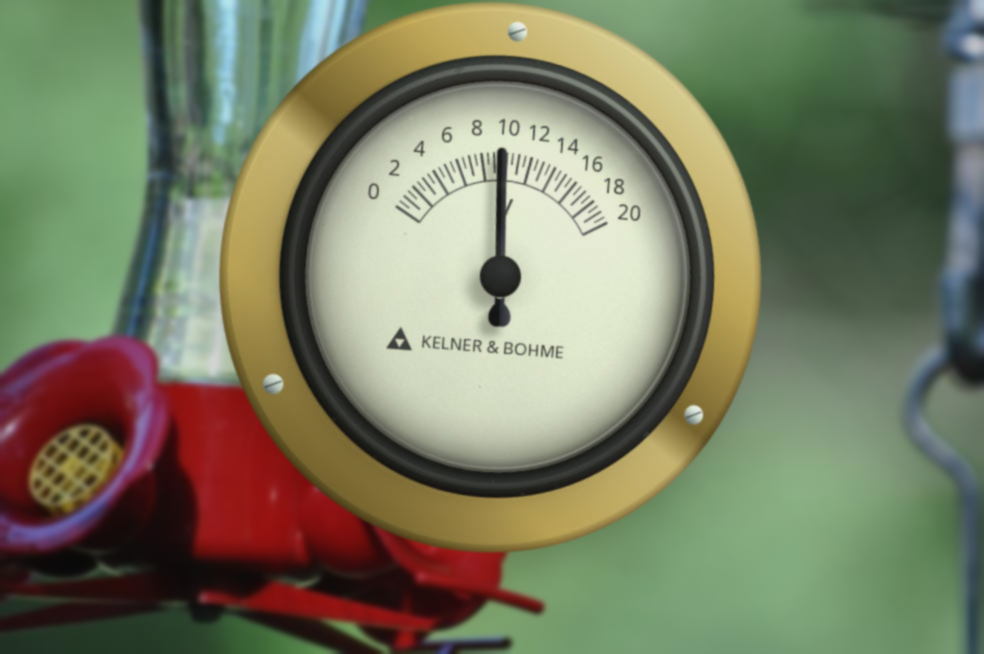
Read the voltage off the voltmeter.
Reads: 9.5 V
